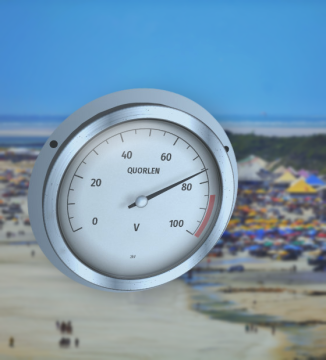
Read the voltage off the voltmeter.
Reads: 75 V
